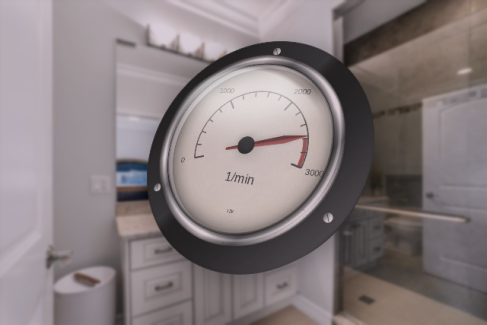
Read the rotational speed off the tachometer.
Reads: 2600 rpm
